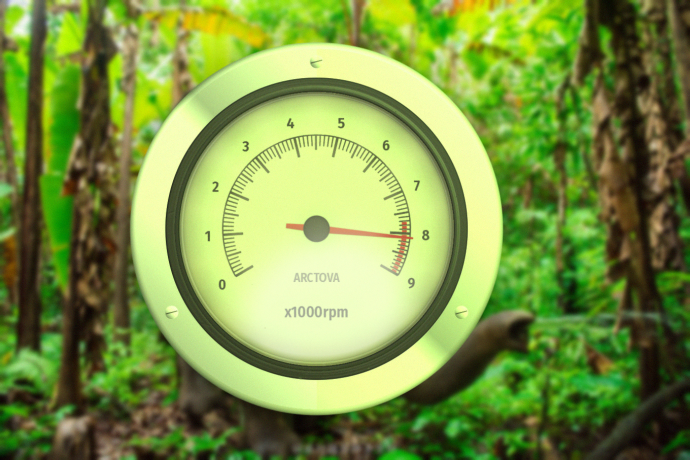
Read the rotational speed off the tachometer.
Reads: 8100 rpm
